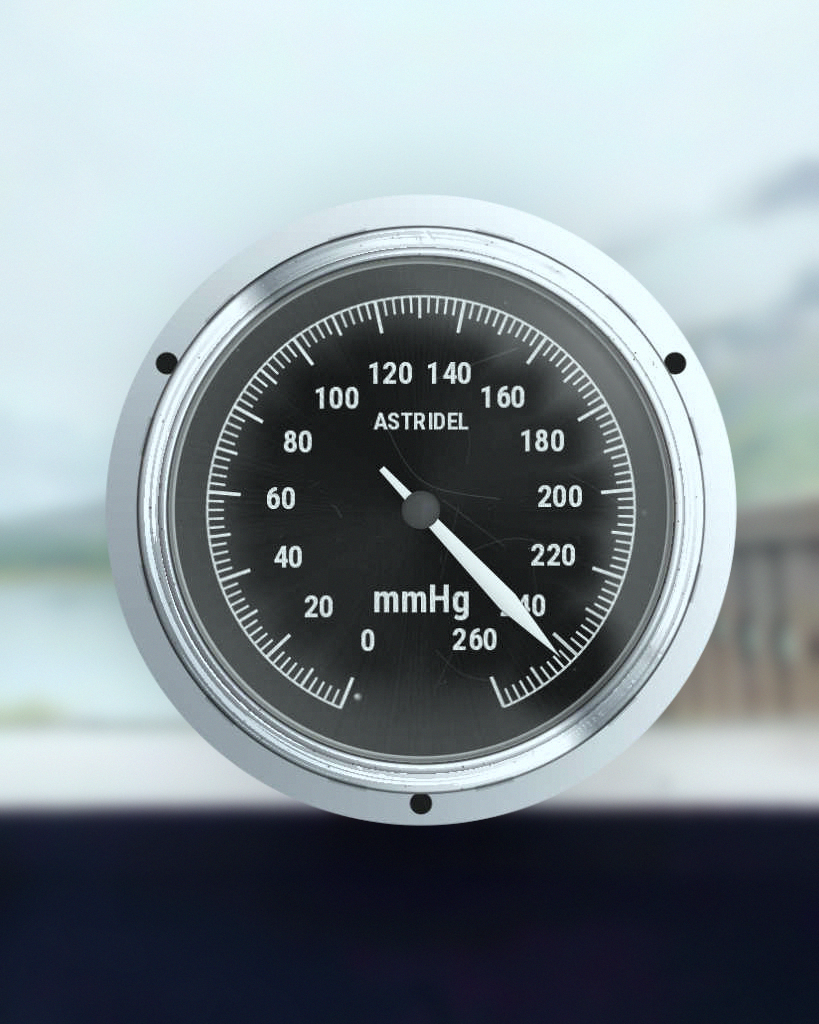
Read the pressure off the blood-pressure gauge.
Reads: 243 mmHg
